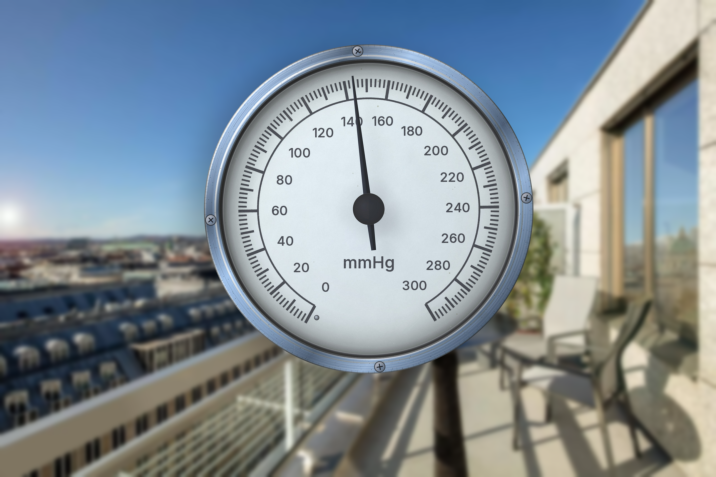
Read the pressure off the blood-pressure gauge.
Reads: 144 mmHg
